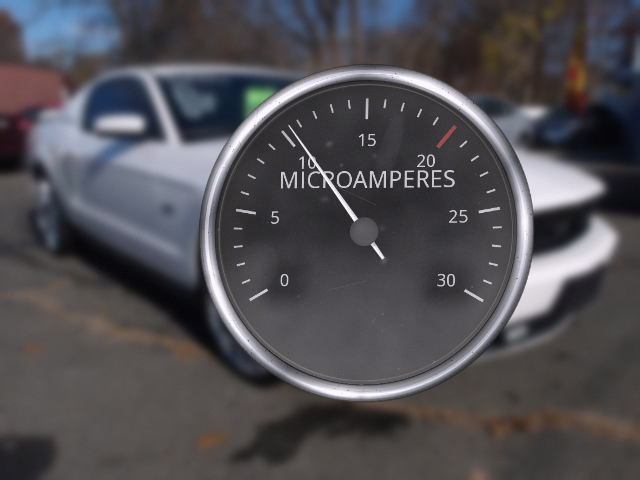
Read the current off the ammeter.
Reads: 10.5 µA
